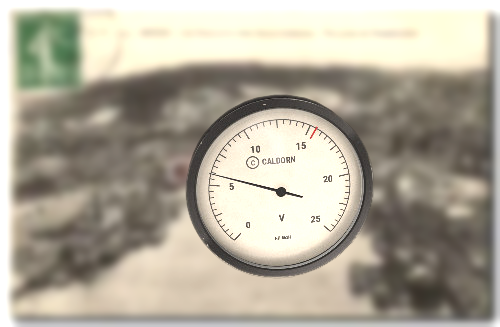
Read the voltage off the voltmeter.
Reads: 6 V
